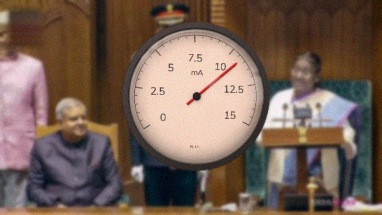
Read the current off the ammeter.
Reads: 10.75 mA
